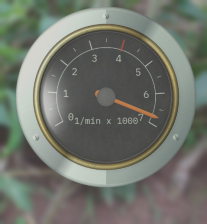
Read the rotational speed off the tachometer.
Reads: 6750 rpm
